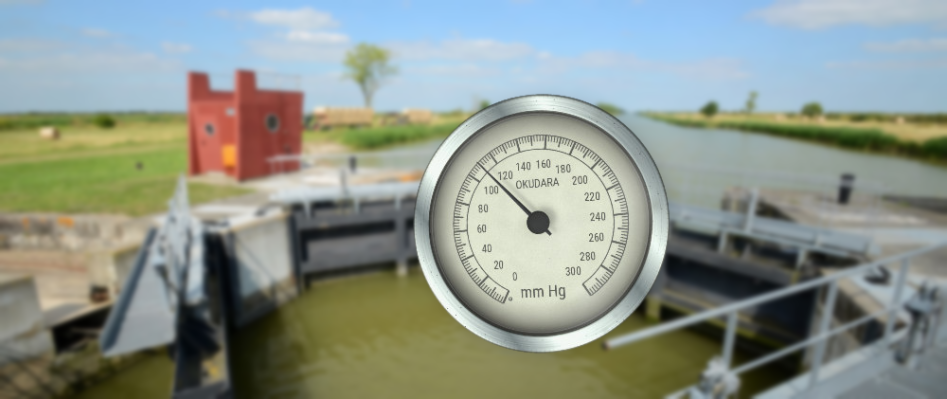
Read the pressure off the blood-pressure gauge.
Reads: 110 mmHg
